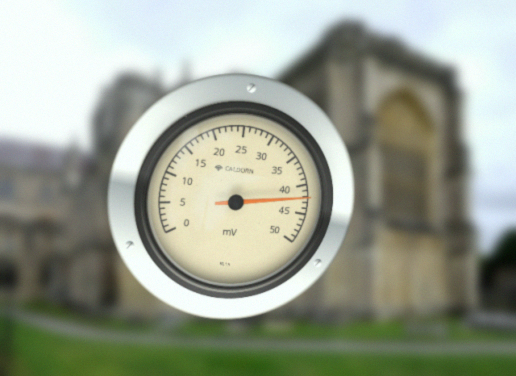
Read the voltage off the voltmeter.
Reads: 42 mV
